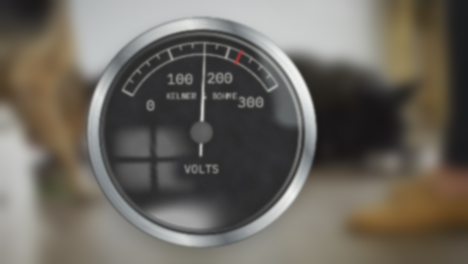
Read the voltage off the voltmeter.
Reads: 160 V
